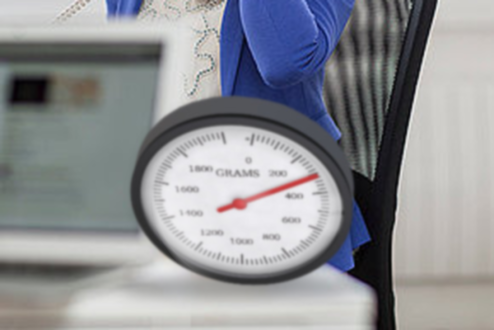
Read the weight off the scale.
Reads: 300 g
